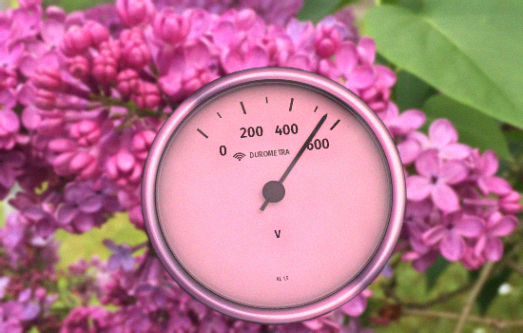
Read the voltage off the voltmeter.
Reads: 550 V
